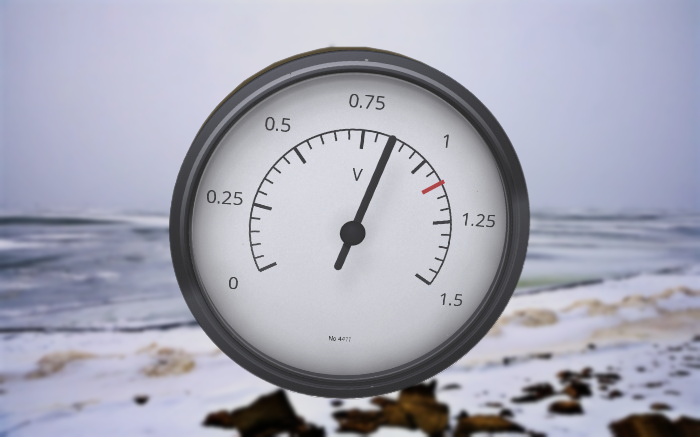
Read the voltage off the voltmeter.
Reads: 0.85 V
